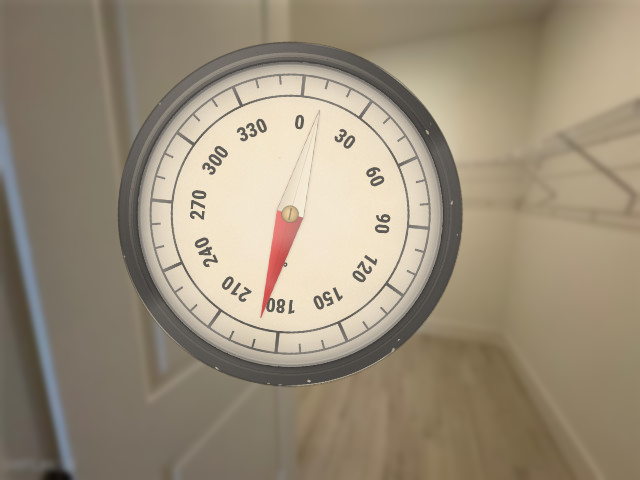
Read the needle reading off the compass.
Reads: 190 °
